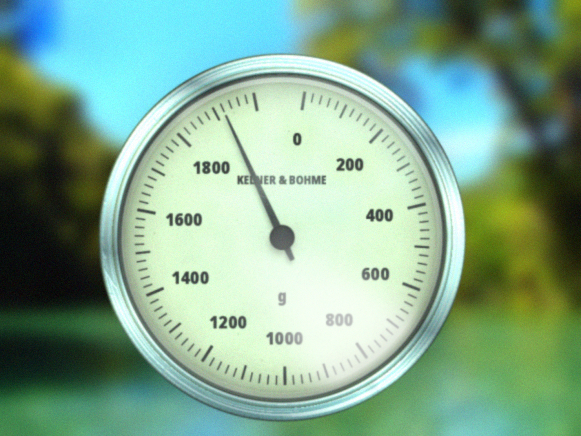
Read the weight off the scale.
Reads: 1920 g
